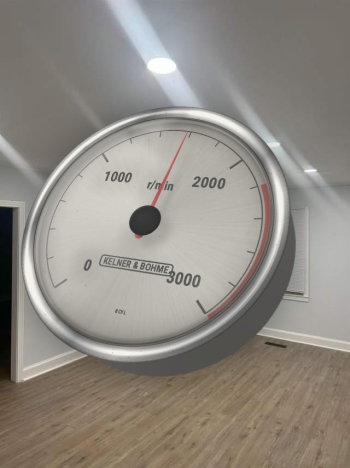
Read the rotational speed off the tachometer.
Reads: 1600 rpm
